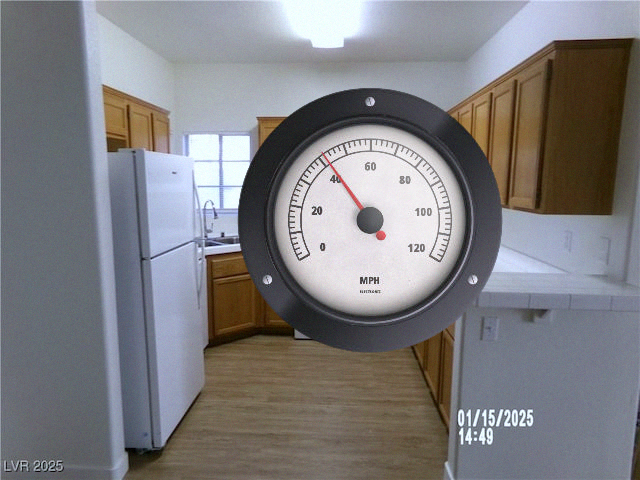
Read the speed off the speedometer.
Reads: 42 mph
